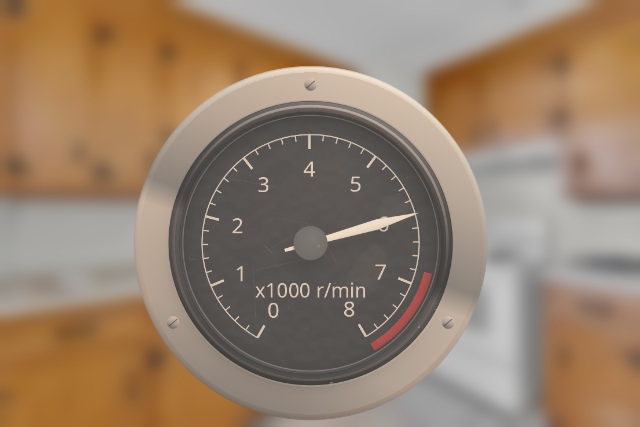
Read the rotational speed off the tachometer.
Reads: 6000 rpm
